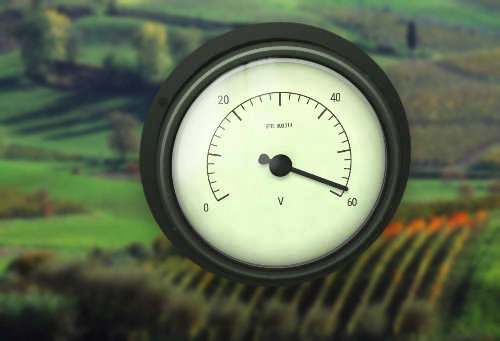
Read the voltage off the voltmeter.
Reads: 58 V
